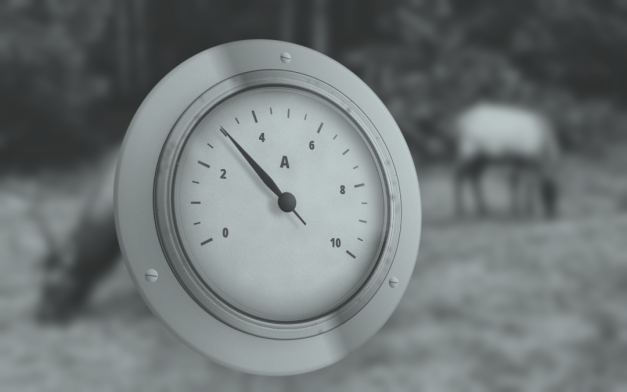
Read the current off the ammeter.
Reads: 3 A
